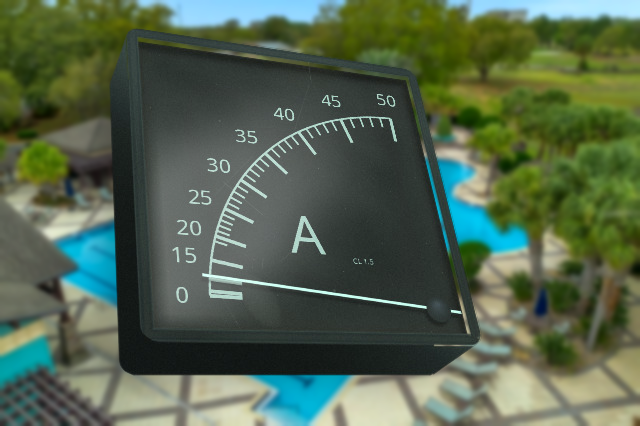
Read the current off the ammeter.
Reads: 10 A
